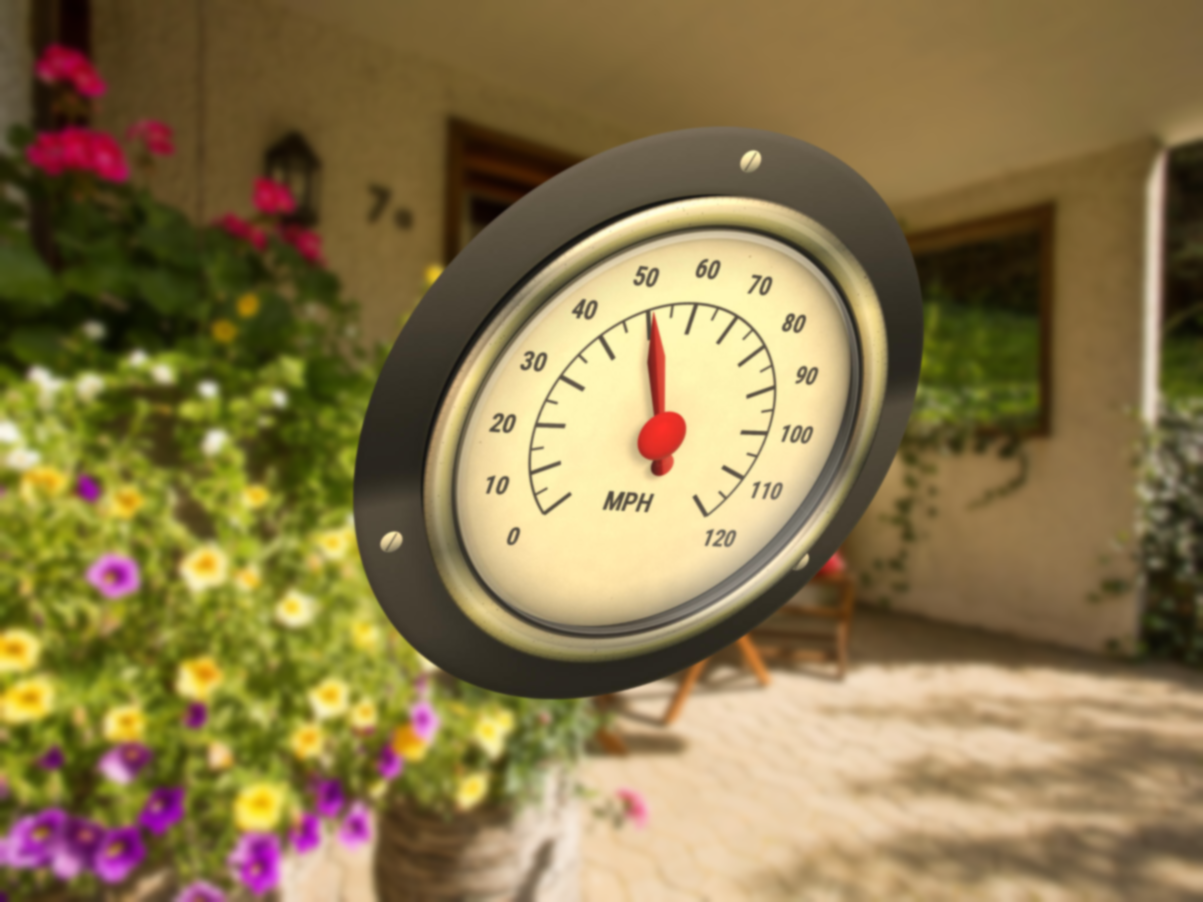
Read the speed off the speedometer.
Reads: 50 mph
